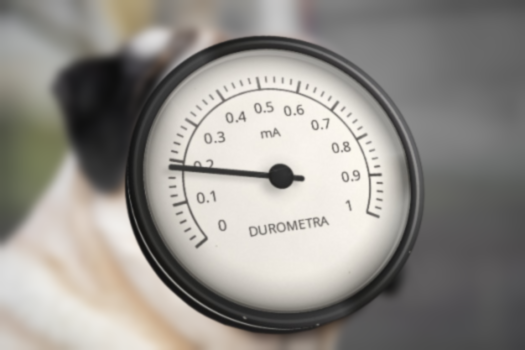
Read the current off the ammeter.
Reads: 0.18 mA
